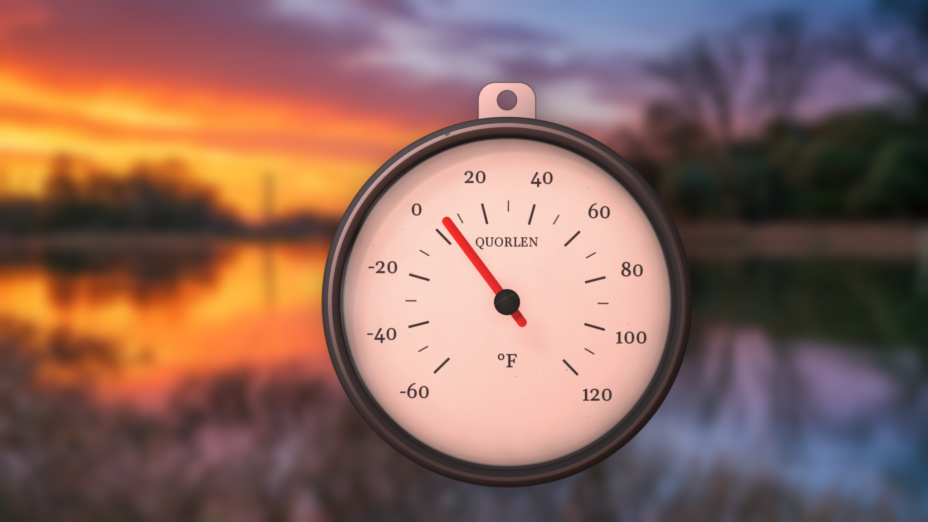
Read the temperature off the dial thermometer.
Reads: 5 °F
